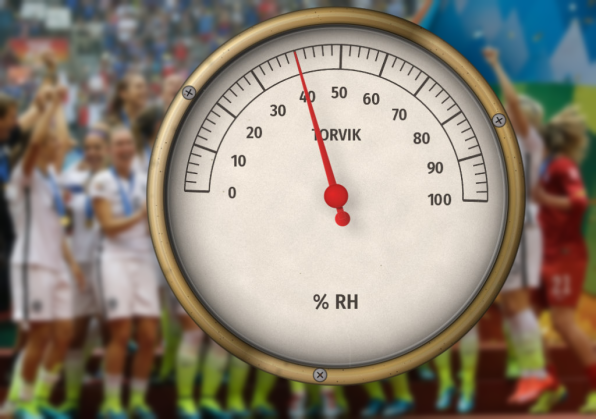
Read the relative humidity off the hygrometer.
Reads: 40 %
